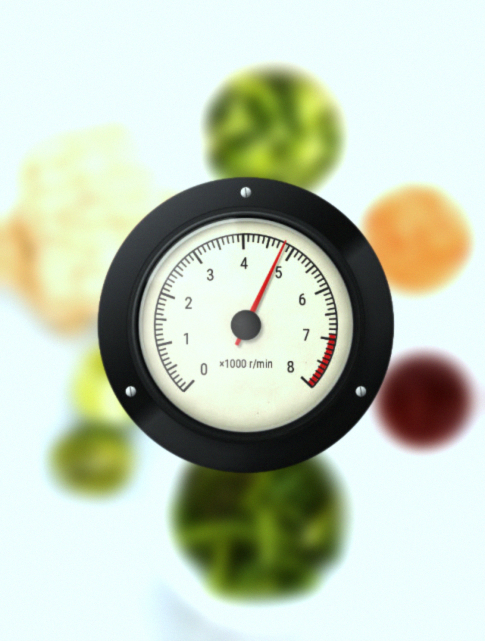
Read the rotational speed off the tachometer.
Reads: 4800 rpm
